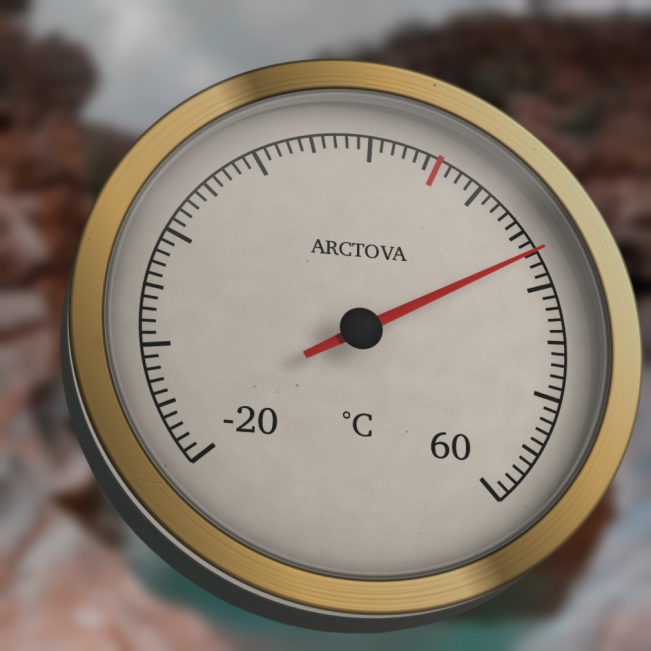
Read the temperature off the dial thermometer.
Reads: 37 °C
